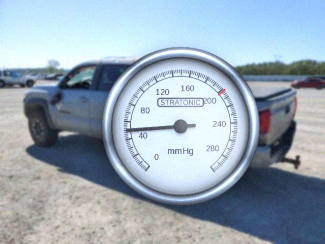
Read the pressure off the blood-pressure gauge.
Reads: 50 mmHg
